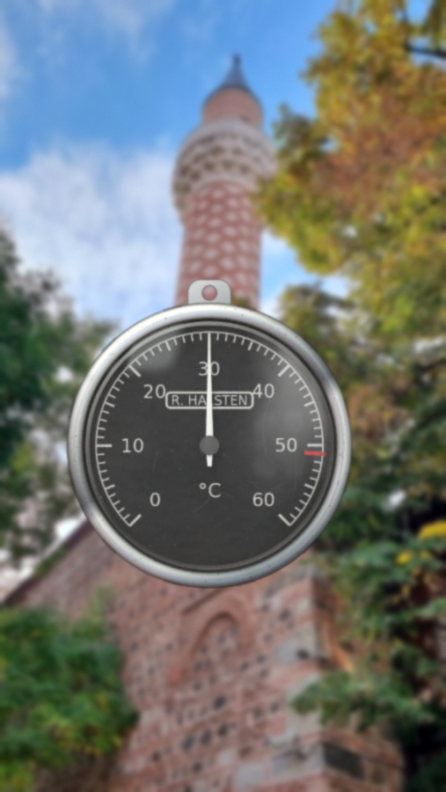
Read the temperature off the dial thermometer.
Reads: 30 °C
